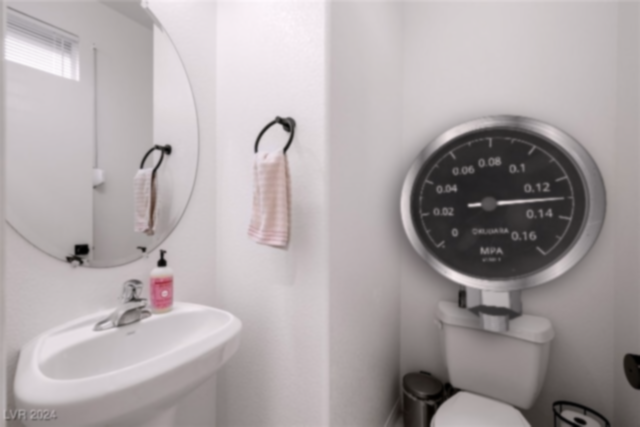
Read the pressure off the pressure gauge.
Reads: 0.13 MPa
